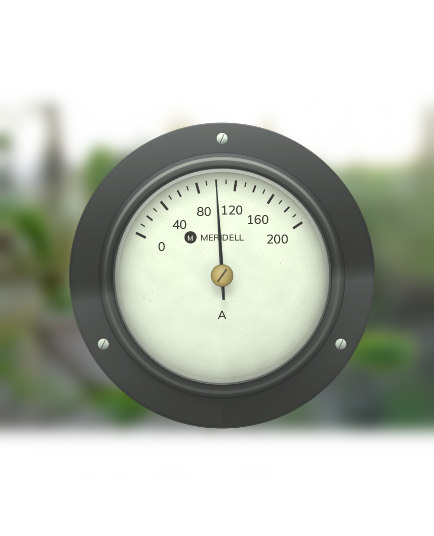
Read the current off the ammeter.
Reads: 100 A
